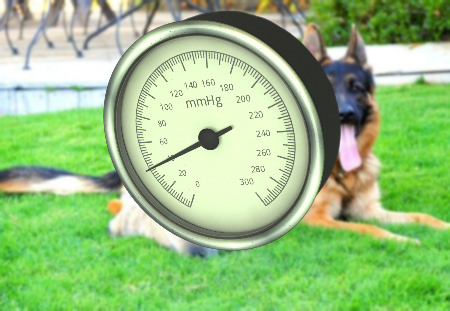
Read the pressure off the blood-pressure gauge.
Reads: 40 mmHg
